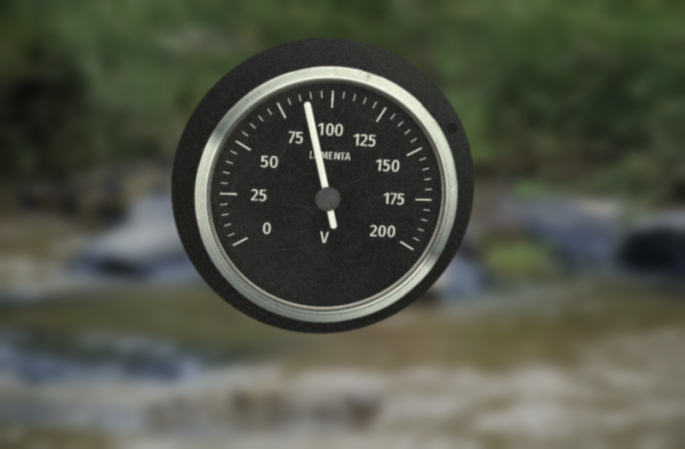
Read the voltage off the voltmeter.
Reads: 87.5 V
